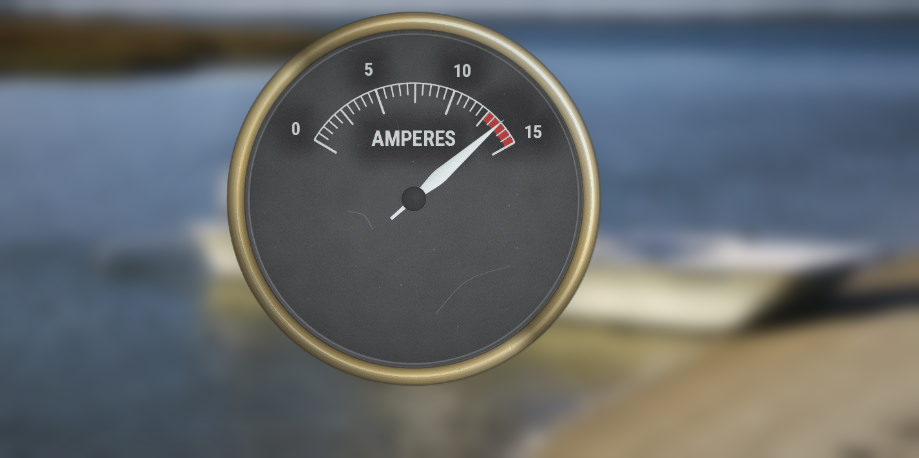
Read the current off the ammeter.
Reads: 13.5 A
